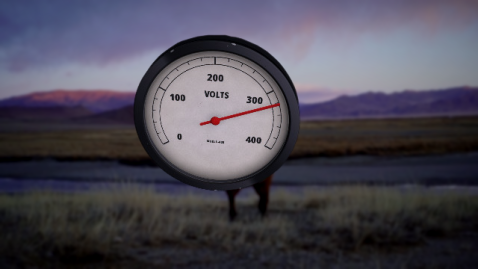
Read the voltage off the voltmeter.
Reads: 320 V
